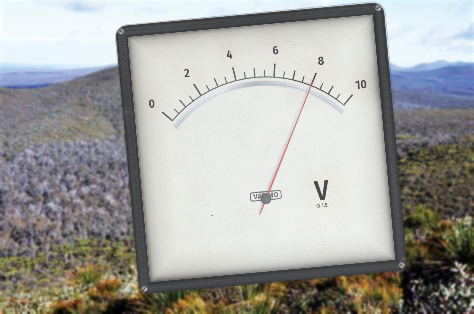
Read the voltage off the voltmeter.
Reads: 8 V
